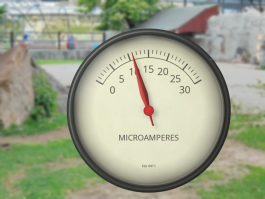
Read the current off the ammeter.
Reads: 11 µA
